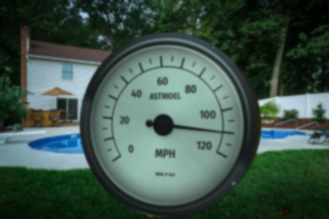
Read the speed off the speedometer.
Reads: 110 mph
